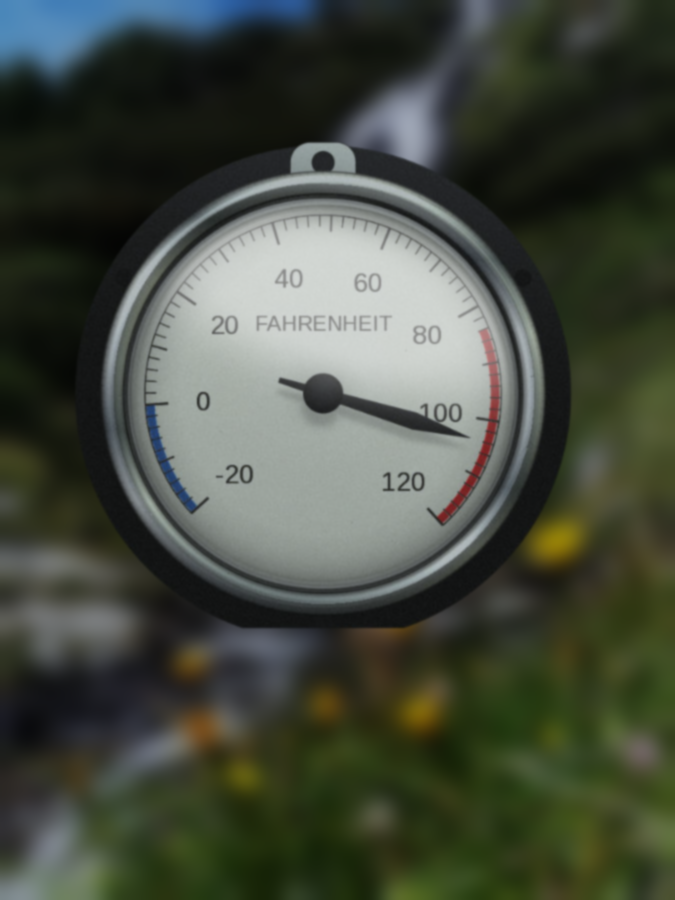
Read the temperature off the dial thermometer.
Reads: 104 °F
